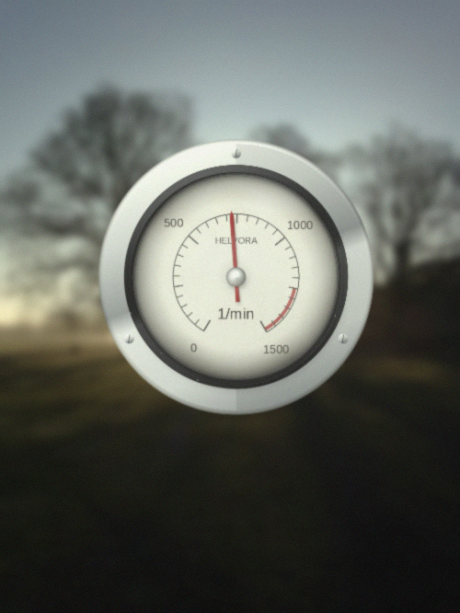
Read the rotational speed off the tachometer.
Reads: 725 rpm
